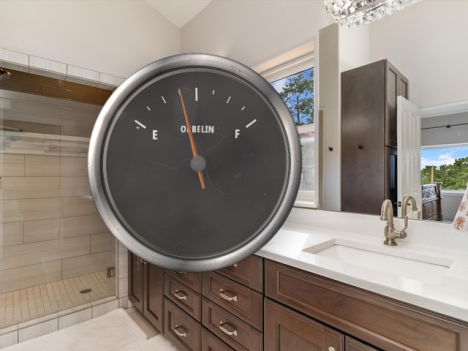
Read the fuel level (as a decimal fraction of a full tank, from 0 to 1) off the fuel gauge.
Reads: 0.375
